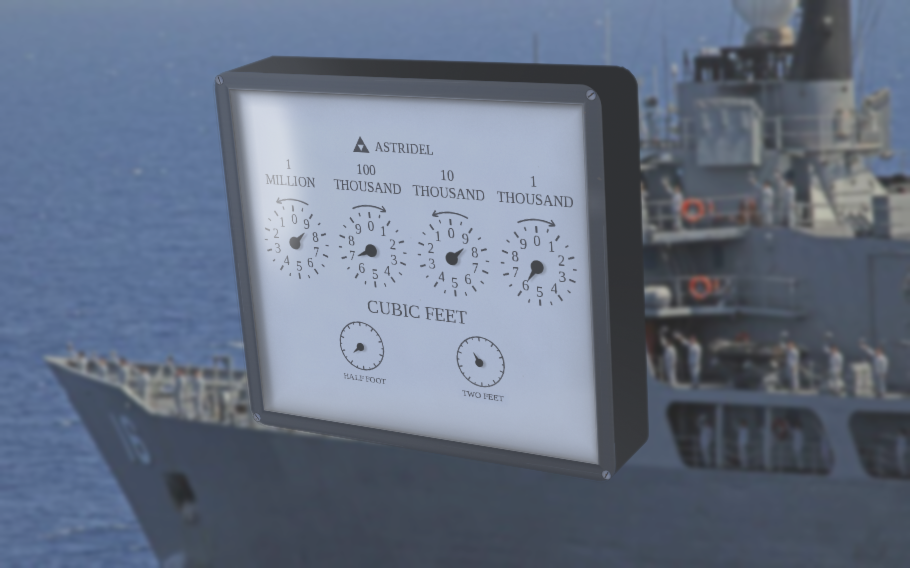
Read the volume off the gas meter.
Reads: 868600 ft³
